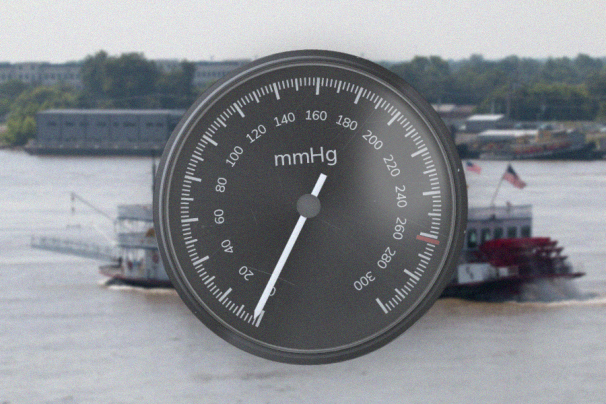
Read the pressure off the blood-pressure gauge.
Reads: 2 mmHg
